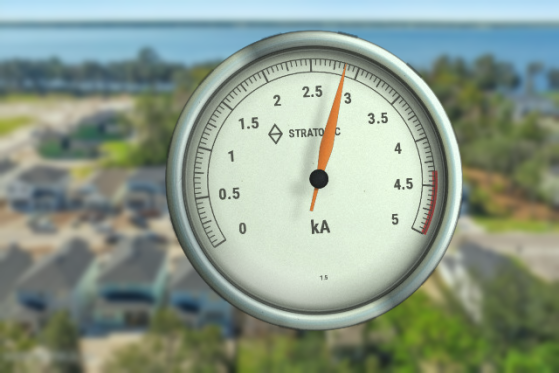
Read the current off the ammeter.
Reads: 2.85 kA
